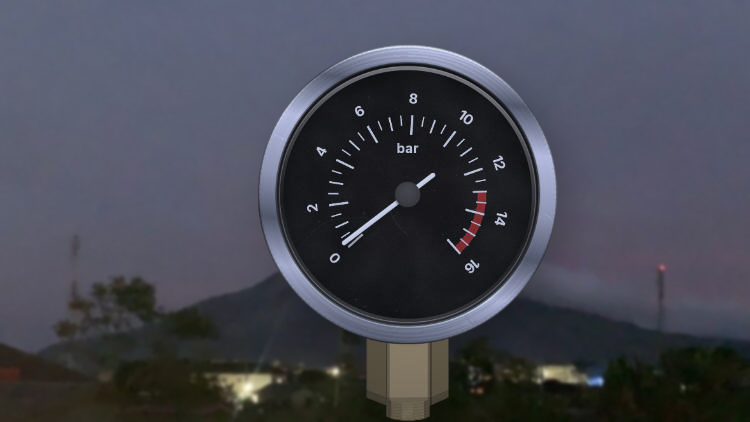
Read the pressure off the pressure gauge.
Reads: 0.25 bar
